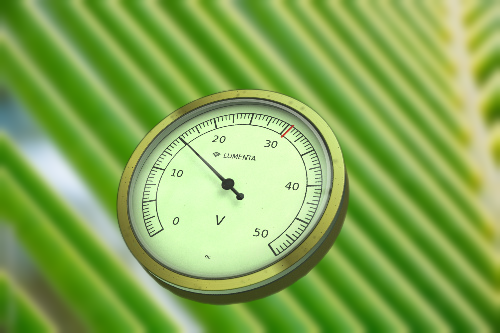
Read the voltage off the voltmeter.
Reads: 15 V
